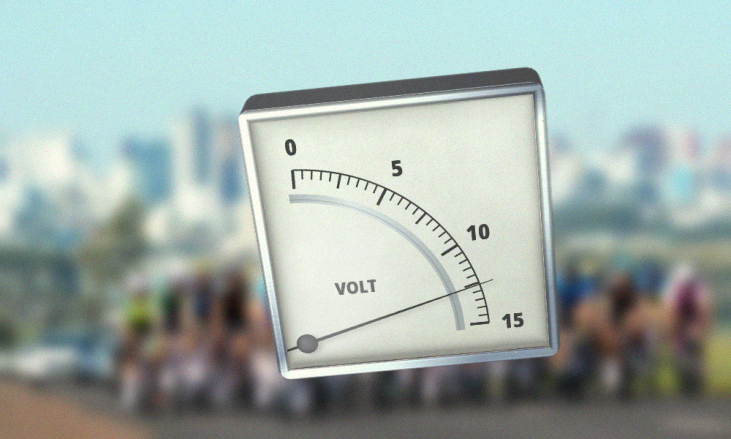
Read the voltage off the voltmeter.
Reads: 12.5 V
